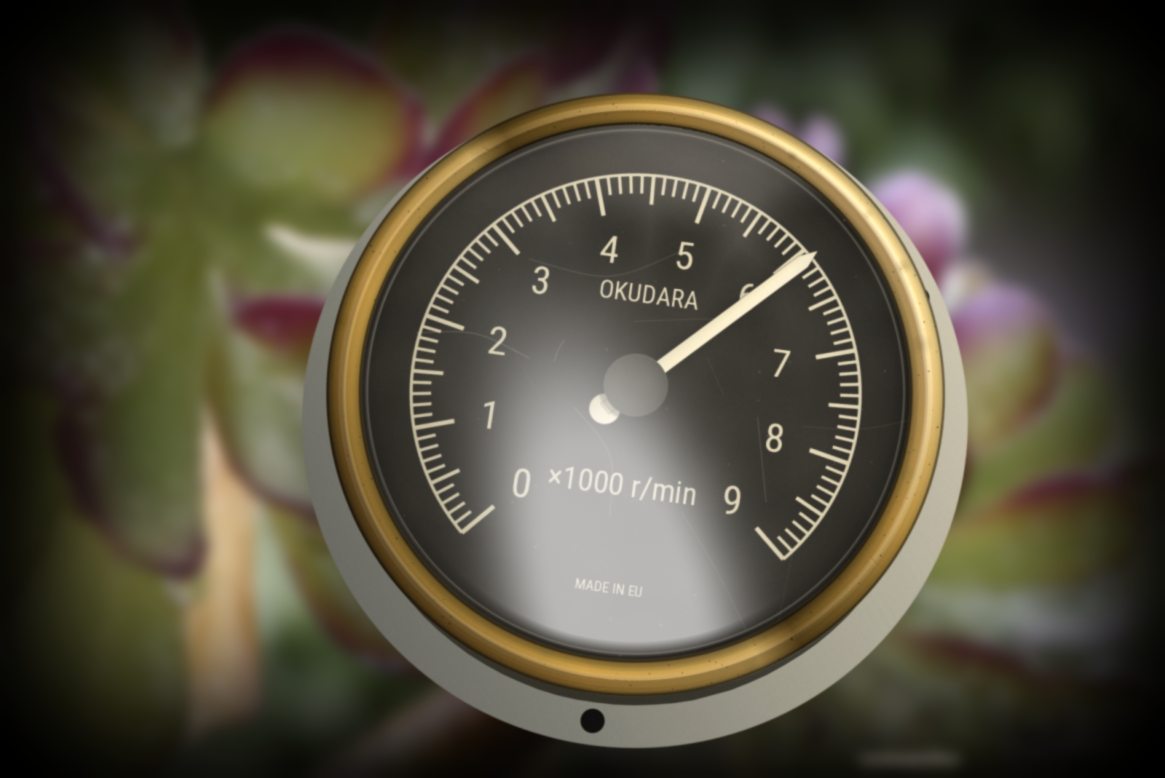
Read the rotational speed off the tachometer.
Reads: 6100 rpm
